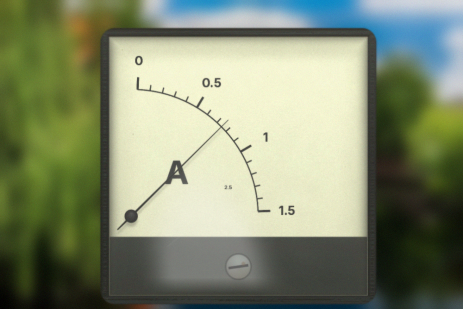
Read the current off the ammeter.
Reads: 0.75 A
